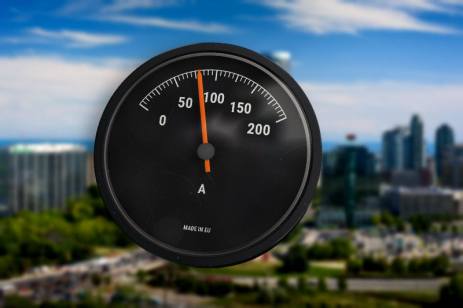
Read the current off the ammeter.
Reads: 80 A
